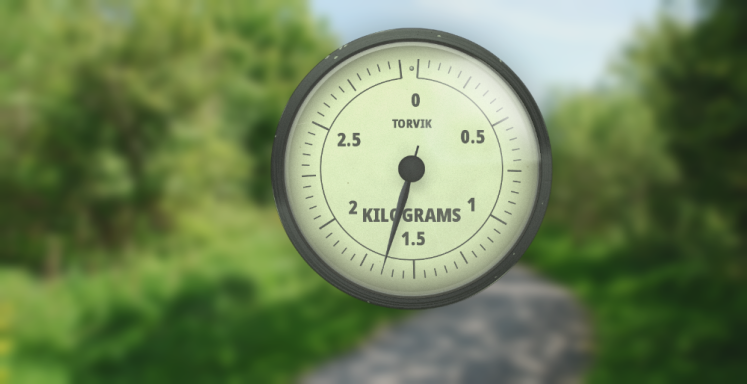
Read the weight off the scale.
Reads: 1.65 kg
